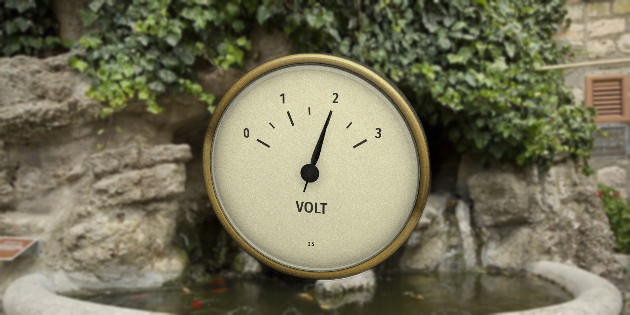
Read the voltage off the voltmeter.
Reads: 2 V
